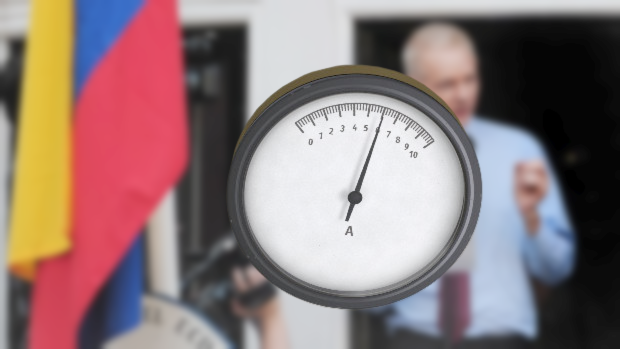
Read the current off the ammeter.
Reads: 6 A
